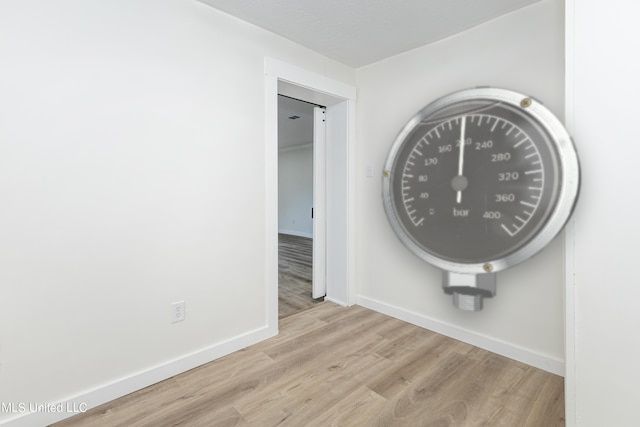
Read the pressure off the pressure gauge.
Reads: 200 bar
